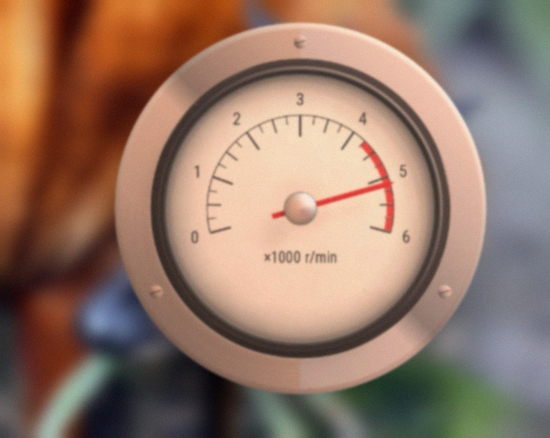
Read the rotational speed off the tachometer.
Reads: 5125 rpm
